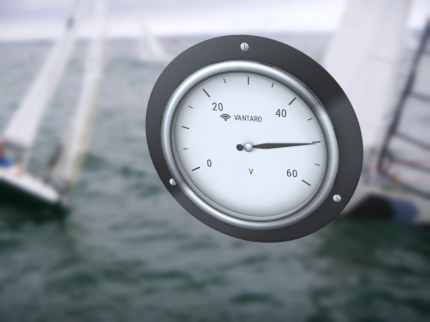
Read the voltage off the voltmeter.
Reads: 50 V
